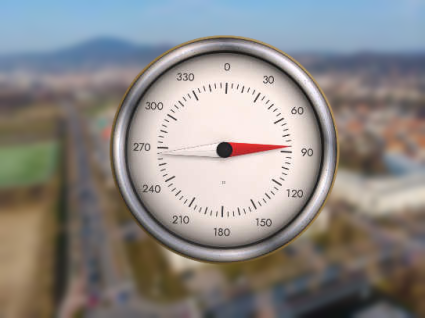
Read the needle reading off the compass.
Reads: 85 °
